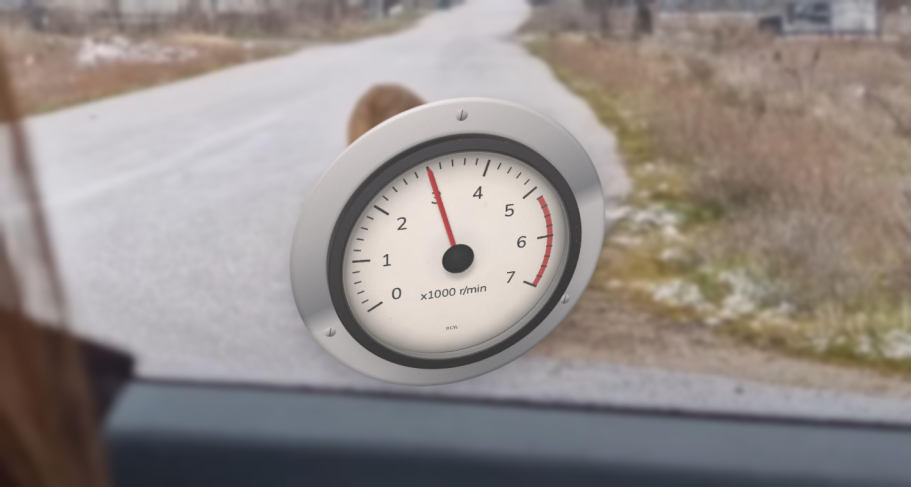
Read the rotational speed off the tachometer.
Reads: 3000 rpm
